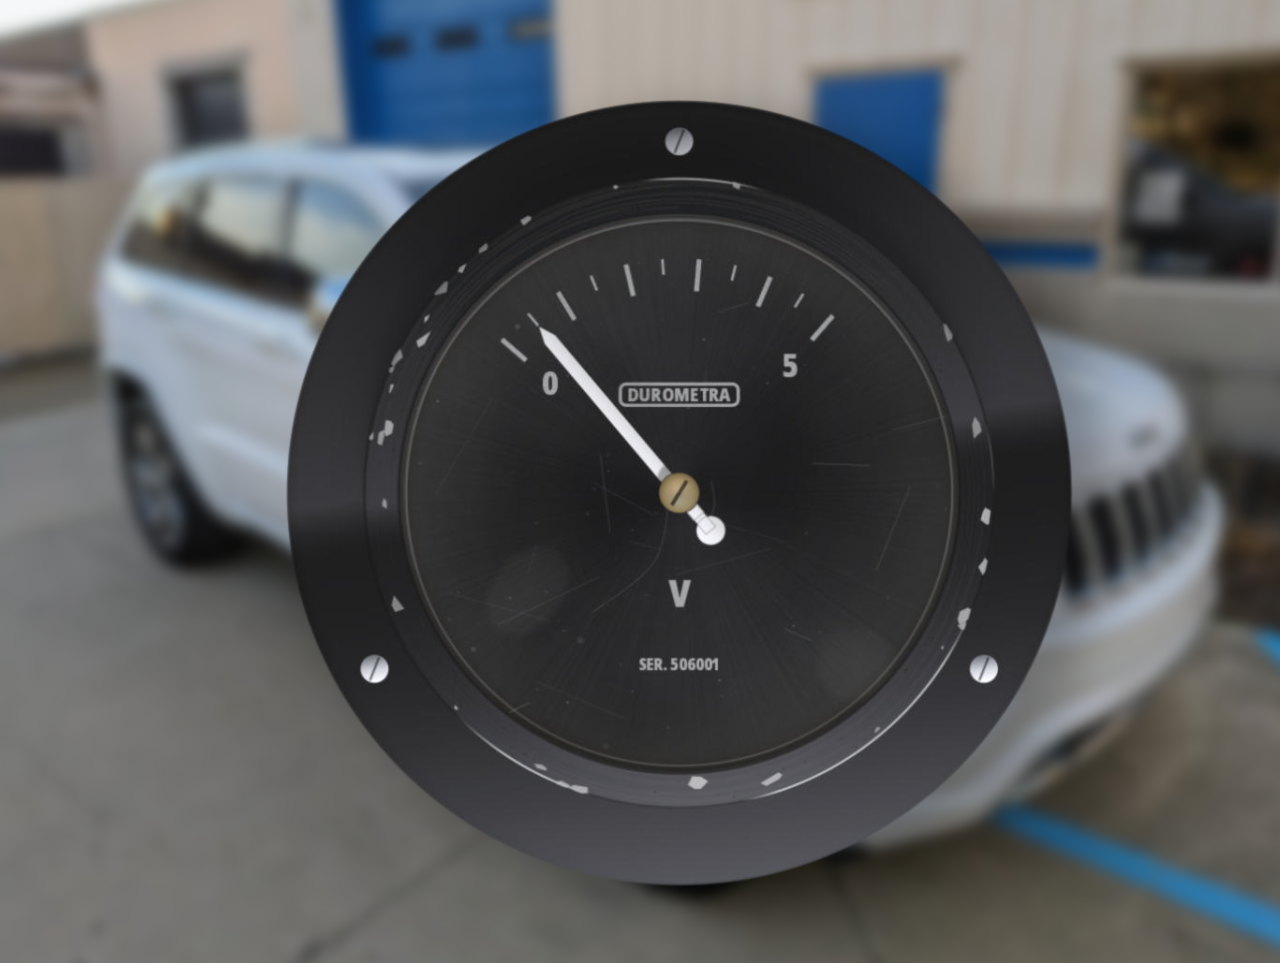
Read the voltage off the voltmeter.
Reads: 0.5 V
